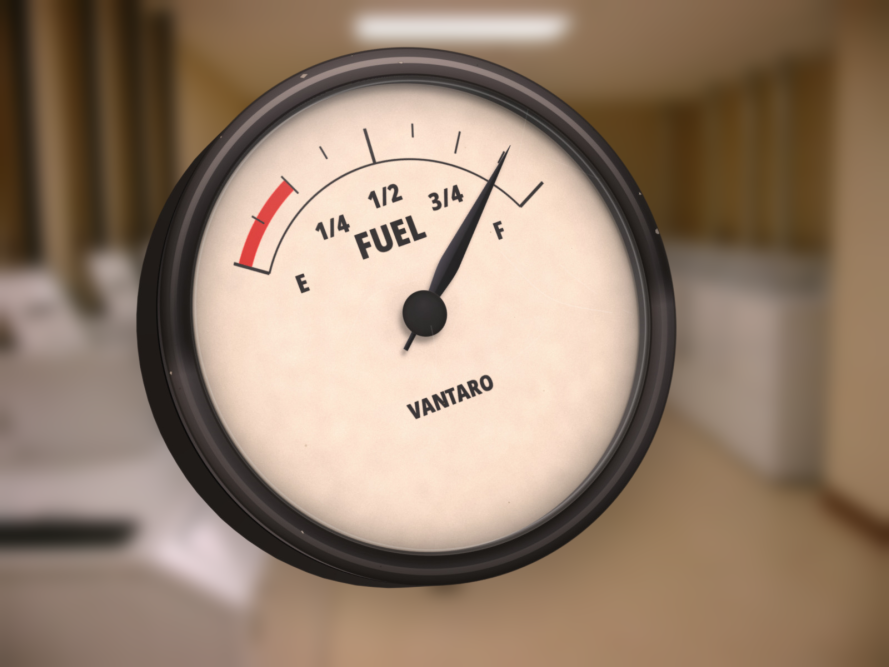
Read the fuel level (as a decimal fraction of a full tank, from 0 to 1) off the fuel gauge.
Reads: 0.875
